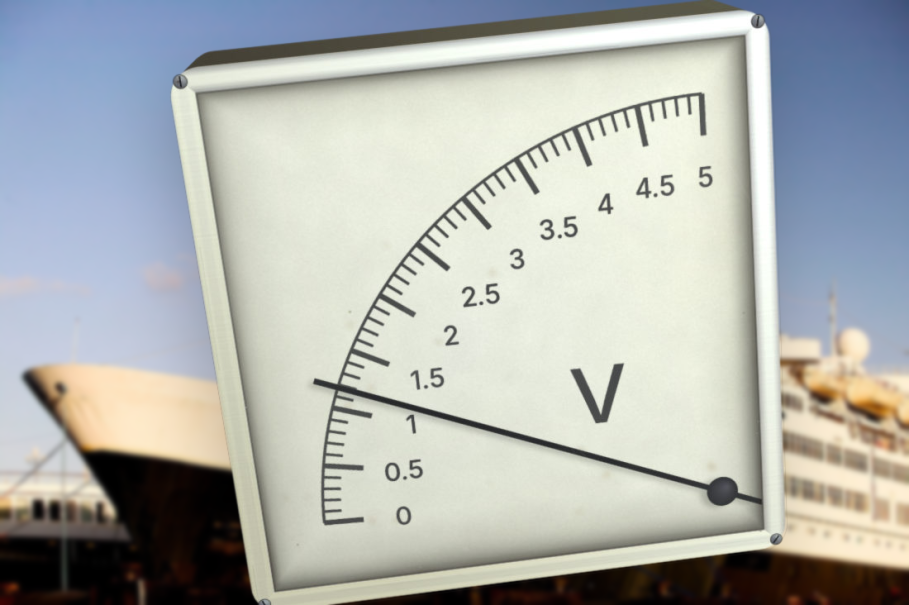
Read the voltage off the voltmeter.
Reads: 1.2 V
